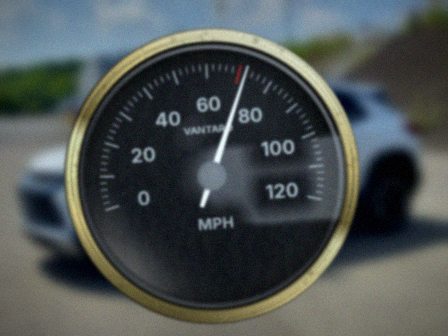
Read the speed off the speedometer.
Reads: 72 mph
